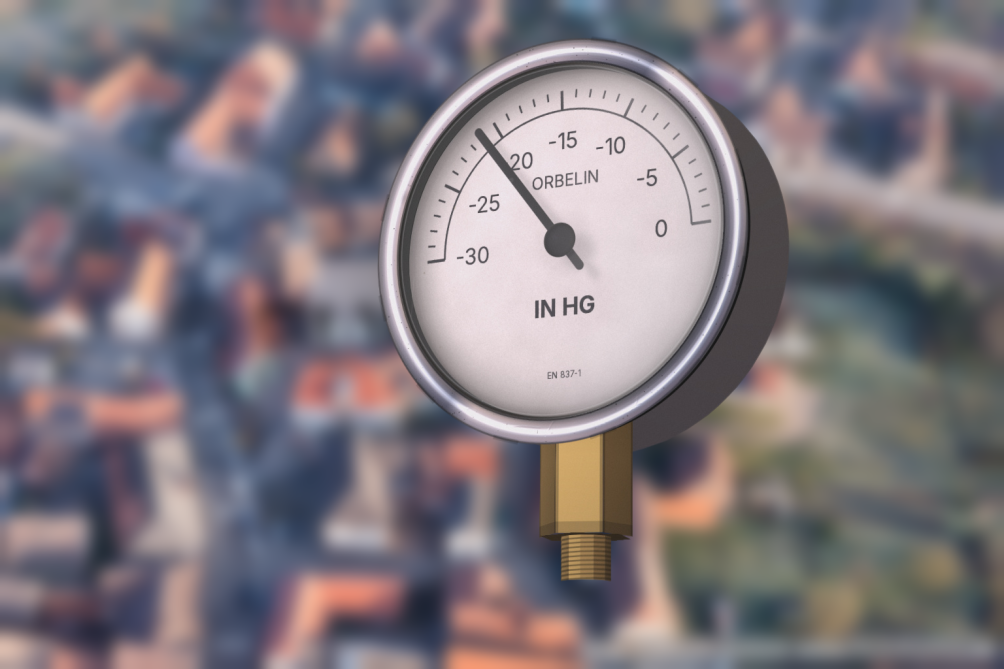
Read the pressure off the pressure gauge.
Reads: -21 inHg
